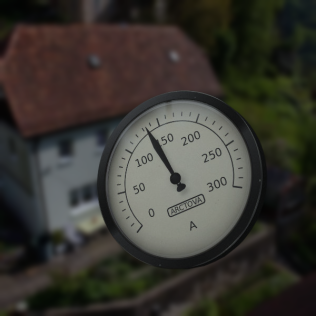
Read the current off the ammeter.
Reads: 135 A
